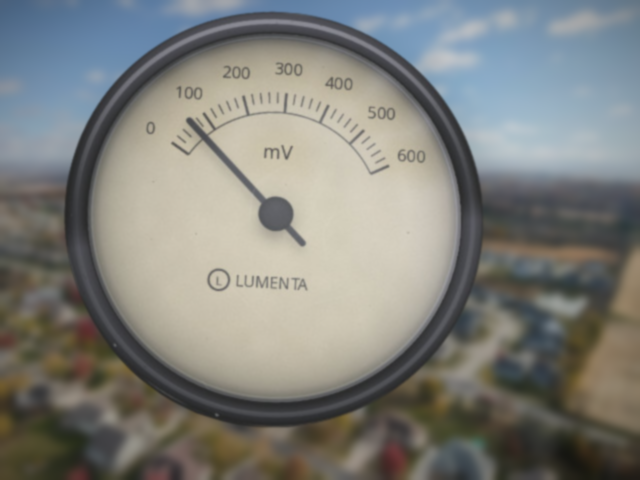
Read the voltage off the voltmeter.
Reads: 60 mV
